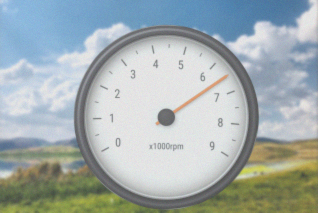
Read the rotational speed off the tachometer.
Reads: 6500 rpm
